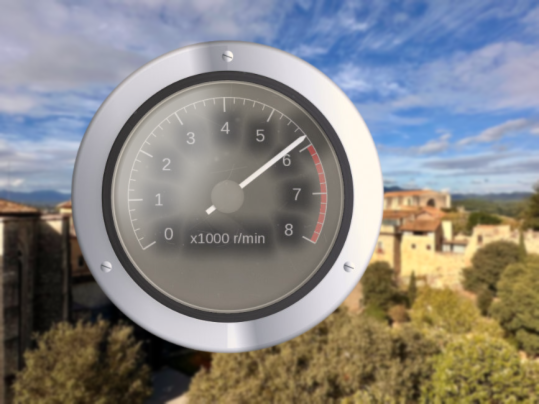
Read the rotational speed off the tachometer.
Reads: 5800 rpm
